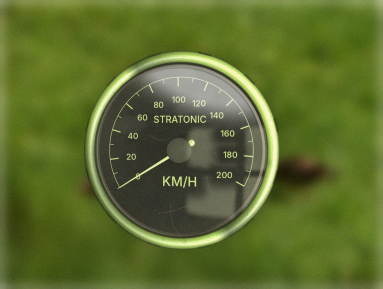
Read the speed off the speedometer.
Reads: 0 km/h
